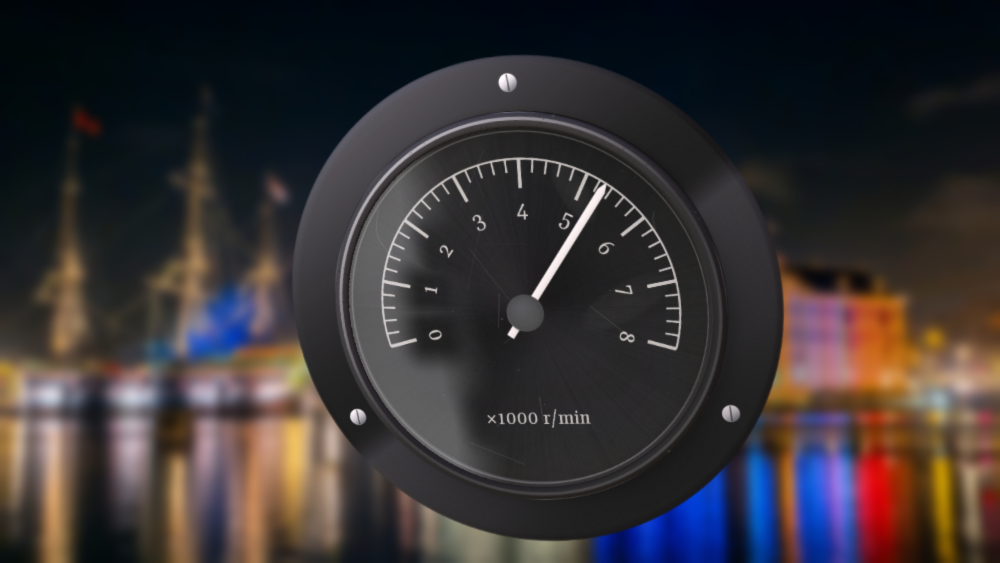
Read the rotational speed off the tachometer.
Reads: 5300 rpm
